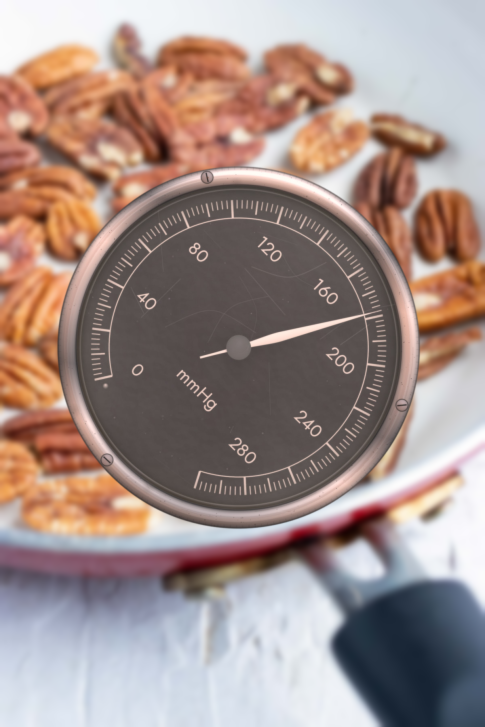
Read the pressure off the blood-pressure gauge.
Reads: 178 mmHg
